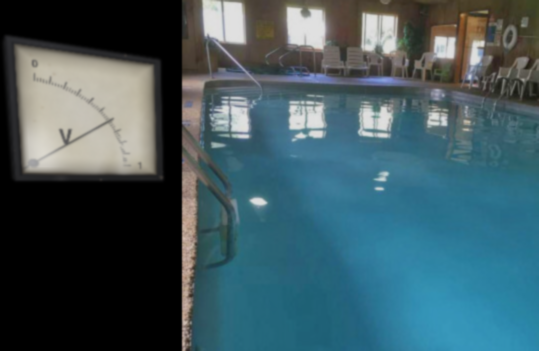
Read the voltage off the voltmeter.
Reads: 0.6 V
